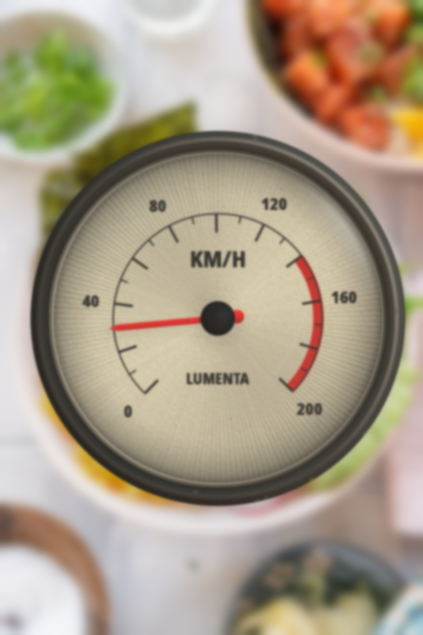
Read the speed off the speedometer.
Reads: 30 km/h
